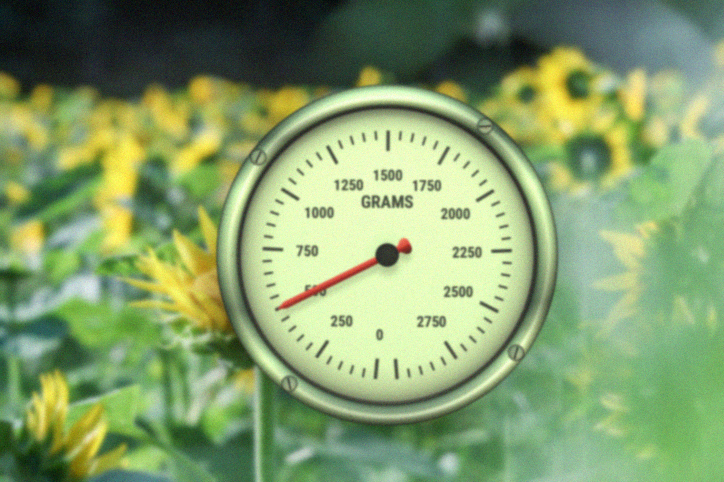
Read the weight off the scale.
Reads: 500 g
